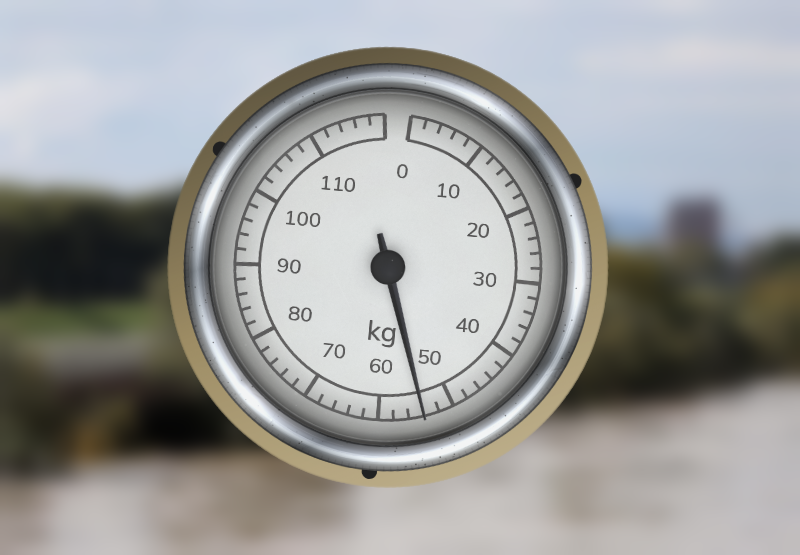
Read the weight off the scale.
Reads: 54 kg
